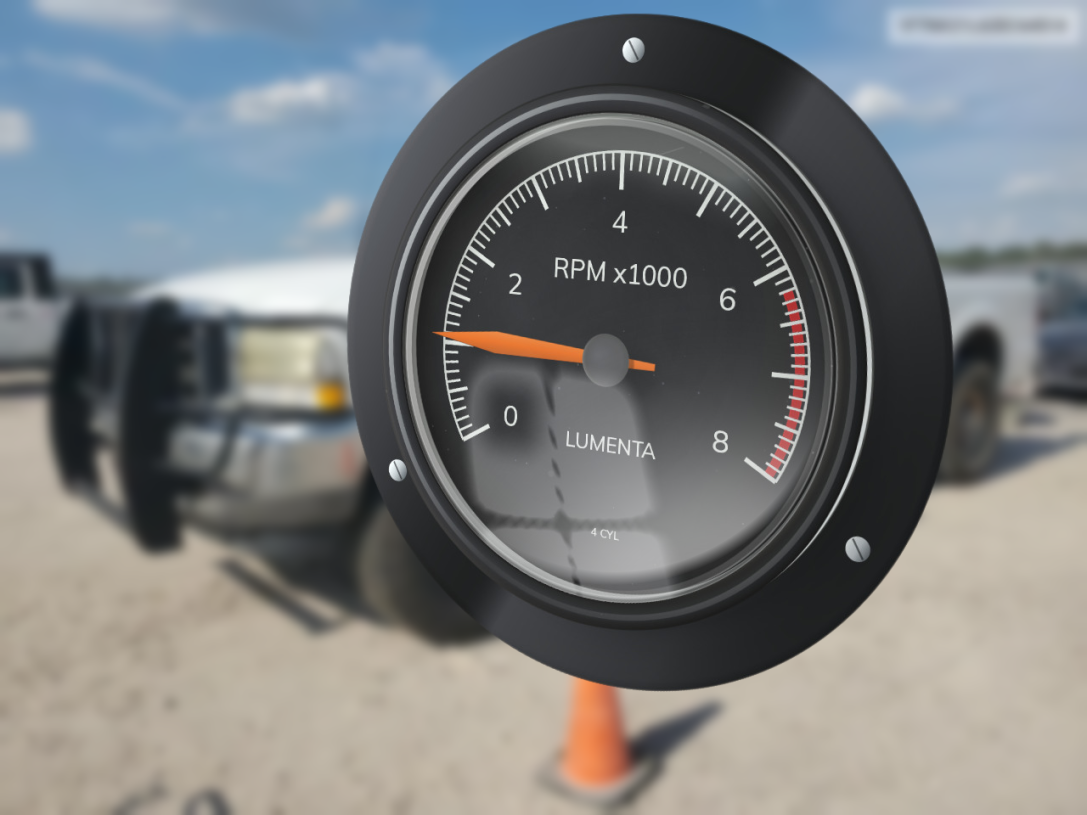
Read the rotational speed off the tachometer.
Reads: 1100 rpm
